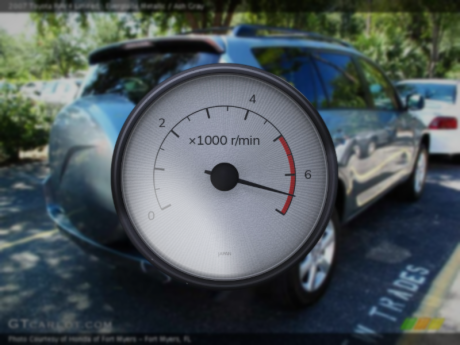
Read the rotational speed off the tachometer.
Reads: 6500 rpm
